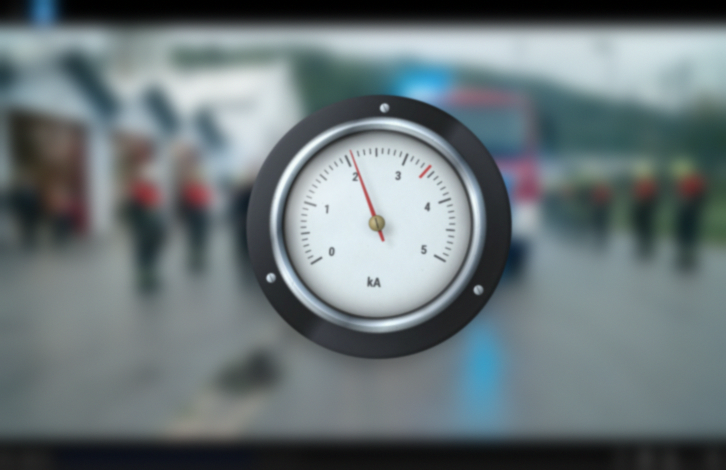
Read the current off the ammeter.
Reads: 2.1 kA
